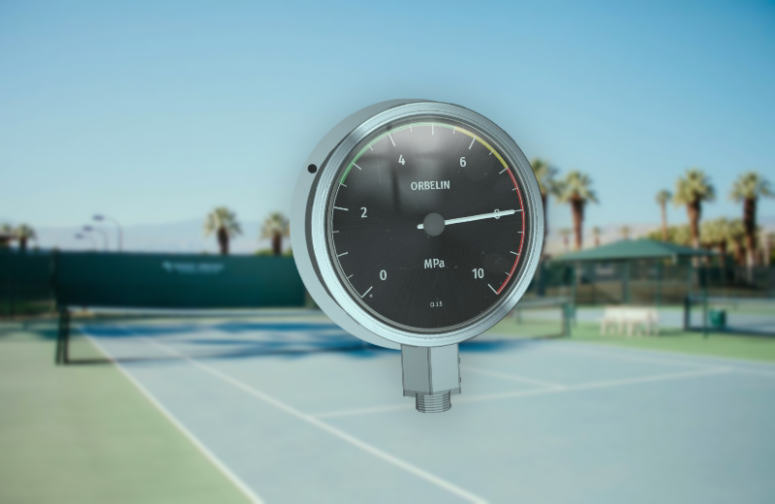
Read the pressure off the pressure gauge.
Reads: 8 MPa
